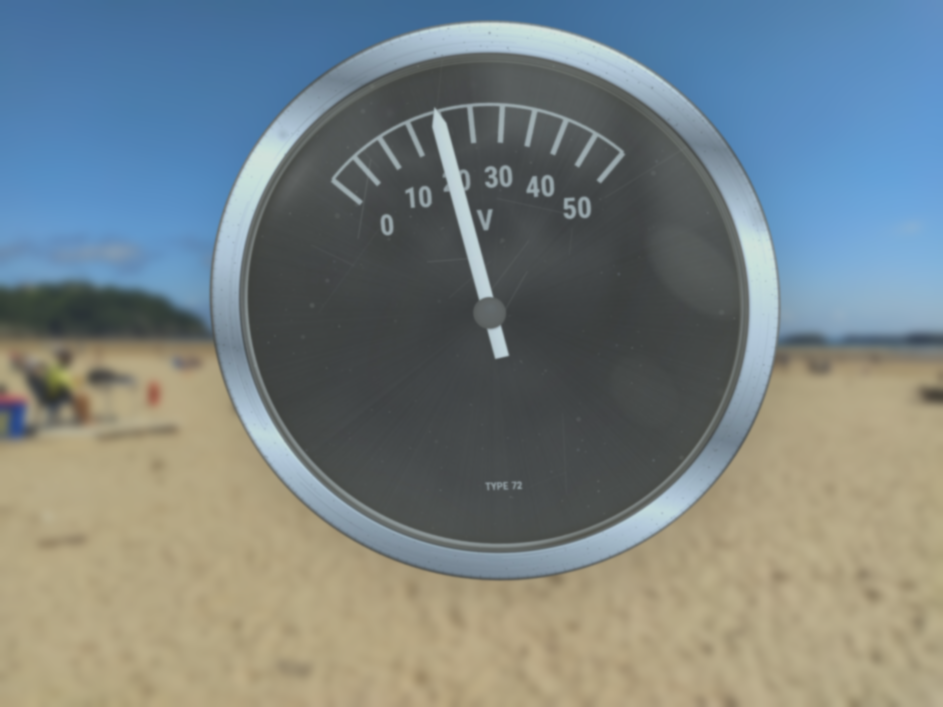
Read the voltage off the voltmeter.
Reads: 20 V
